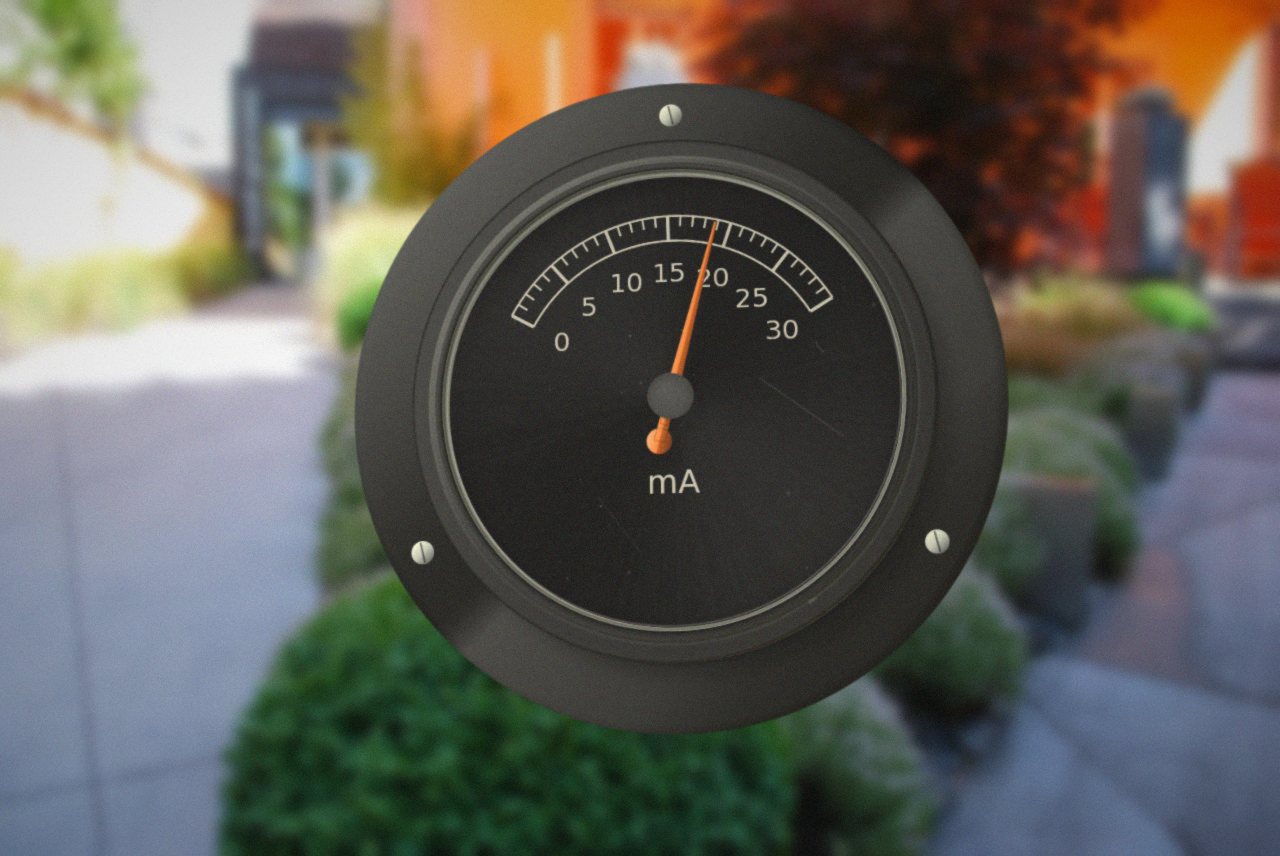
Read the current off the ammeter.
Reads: 19 mA
